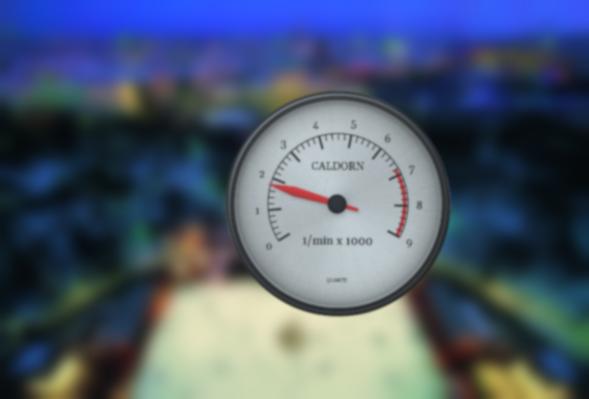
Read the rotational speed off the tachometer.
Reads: 1800 rpm
